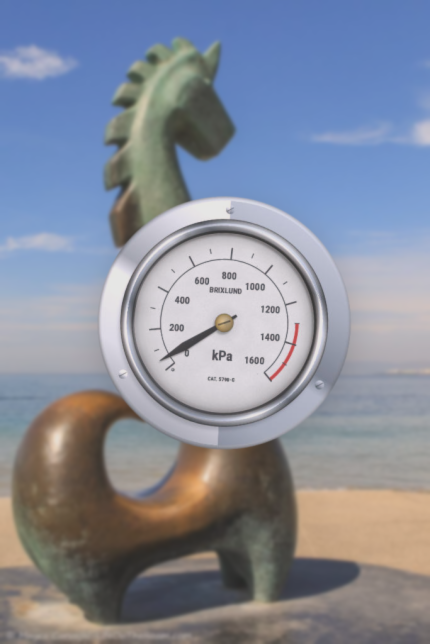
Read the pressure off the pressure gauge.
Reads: 50 kPa
